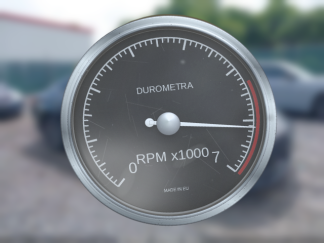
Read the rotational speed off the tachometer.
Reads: 6100 rpm
